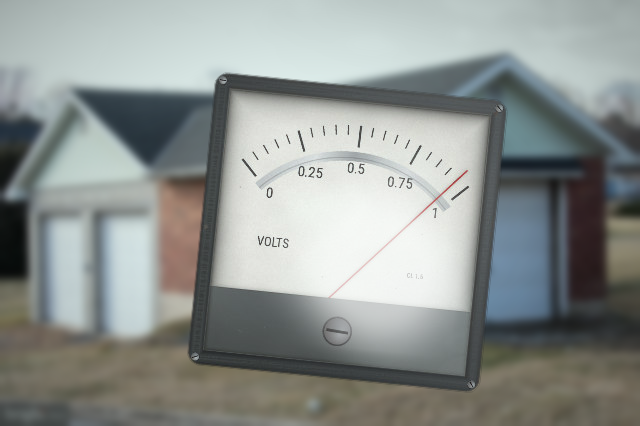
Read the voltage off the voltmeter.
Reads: 0.95 V
